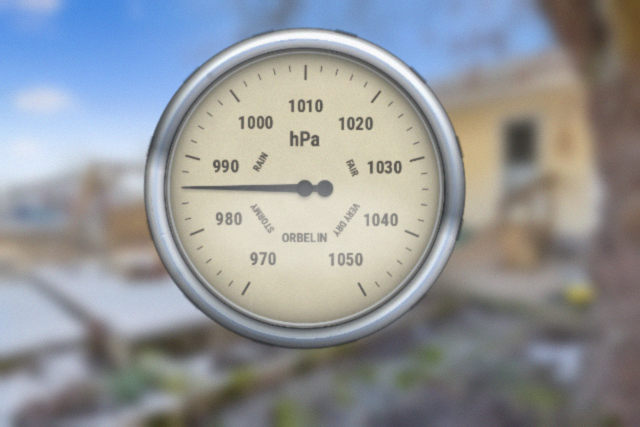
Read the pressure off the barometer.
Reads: 986 hPa
